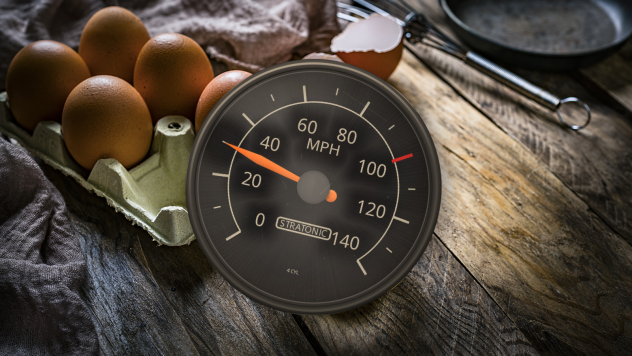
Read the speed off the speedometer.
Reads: 30 mph
